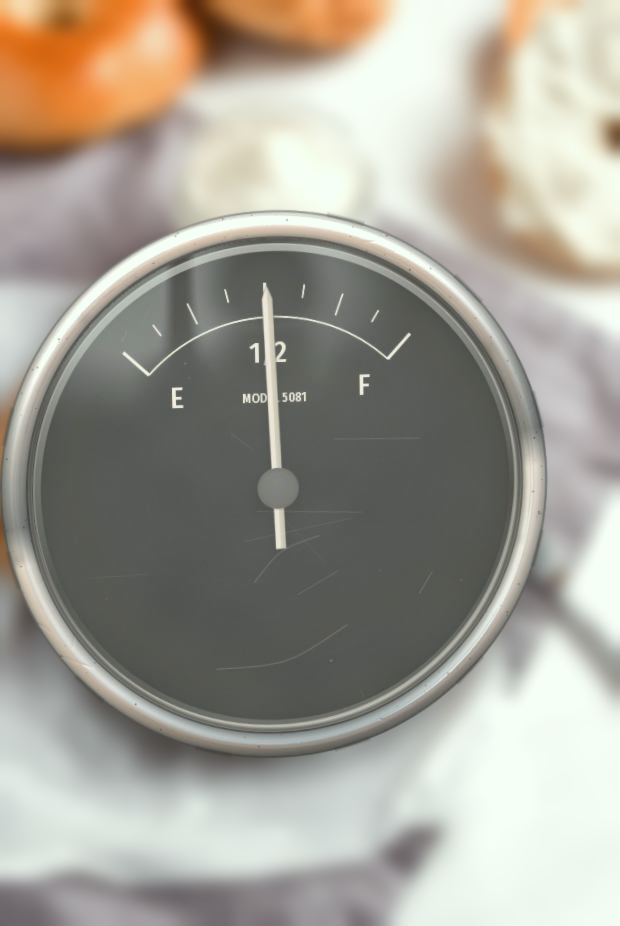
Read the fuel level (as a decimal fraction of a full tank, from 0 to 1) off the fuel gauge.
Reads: 0.5
